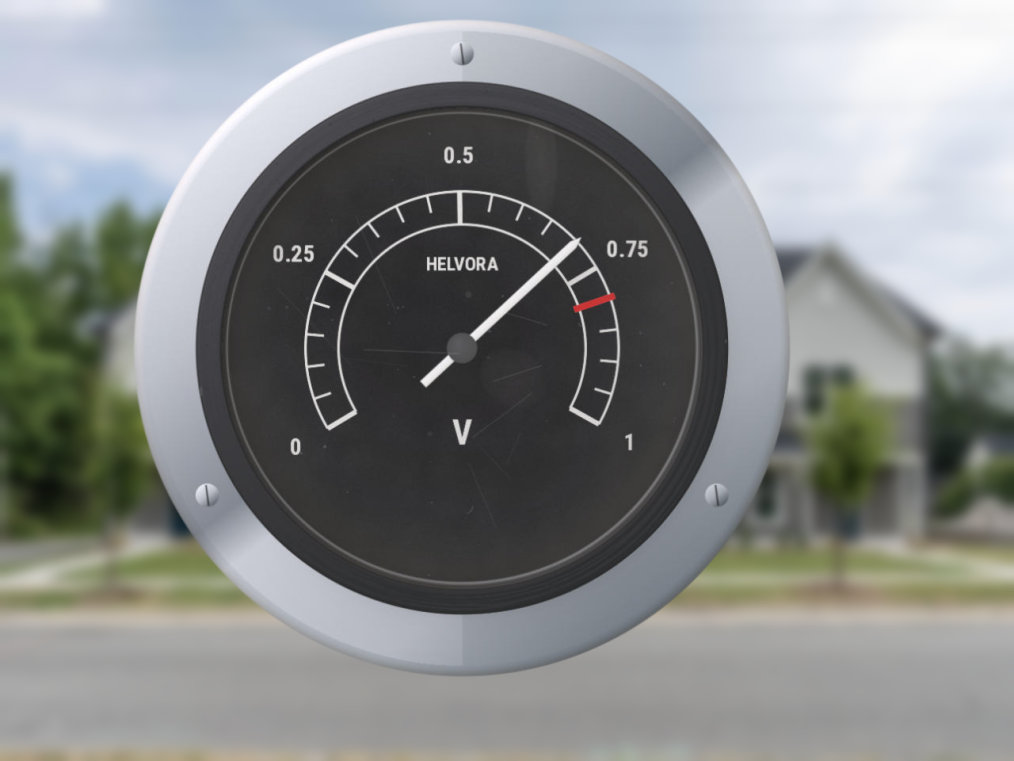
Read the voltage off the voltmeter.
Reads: 0.7 V
